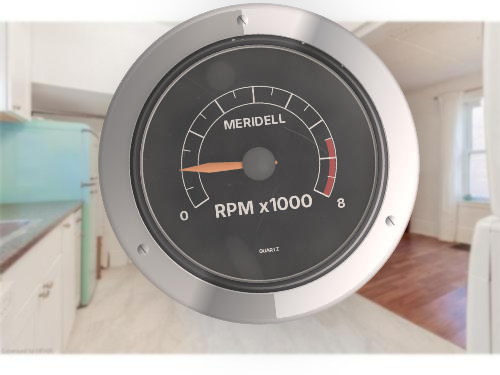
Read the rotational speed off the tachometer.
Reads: 1000 rpm
